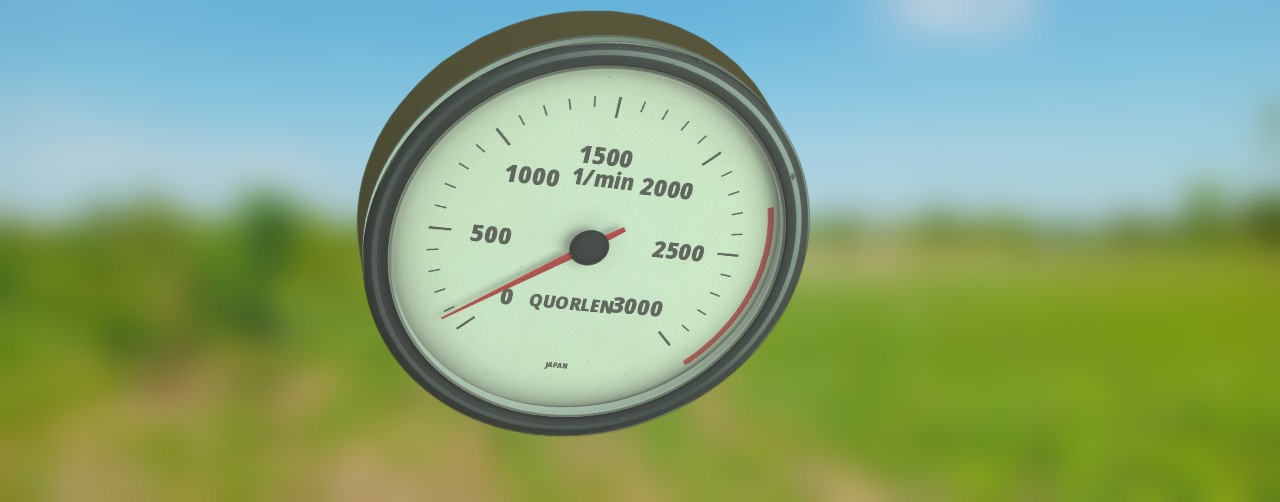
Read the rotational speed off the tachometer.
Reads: 100 rpm
